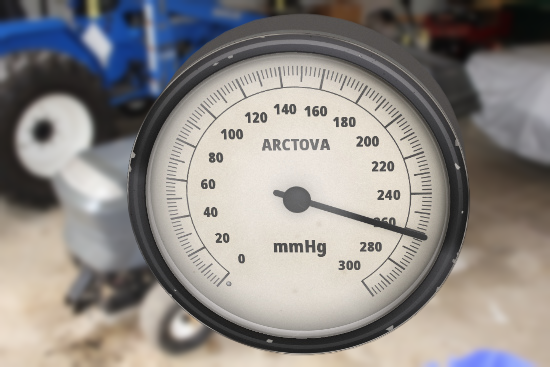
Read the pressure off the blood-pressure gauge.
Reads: 260 mmHg
